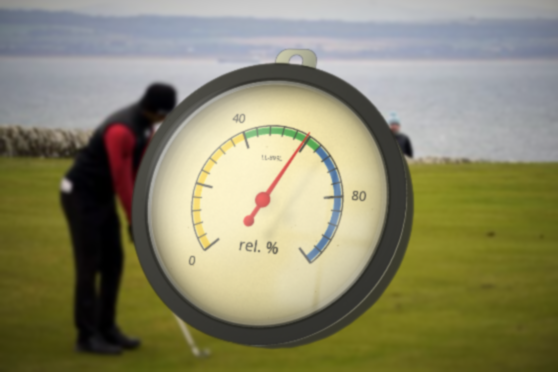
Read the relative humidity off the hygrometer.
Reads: 60 %
